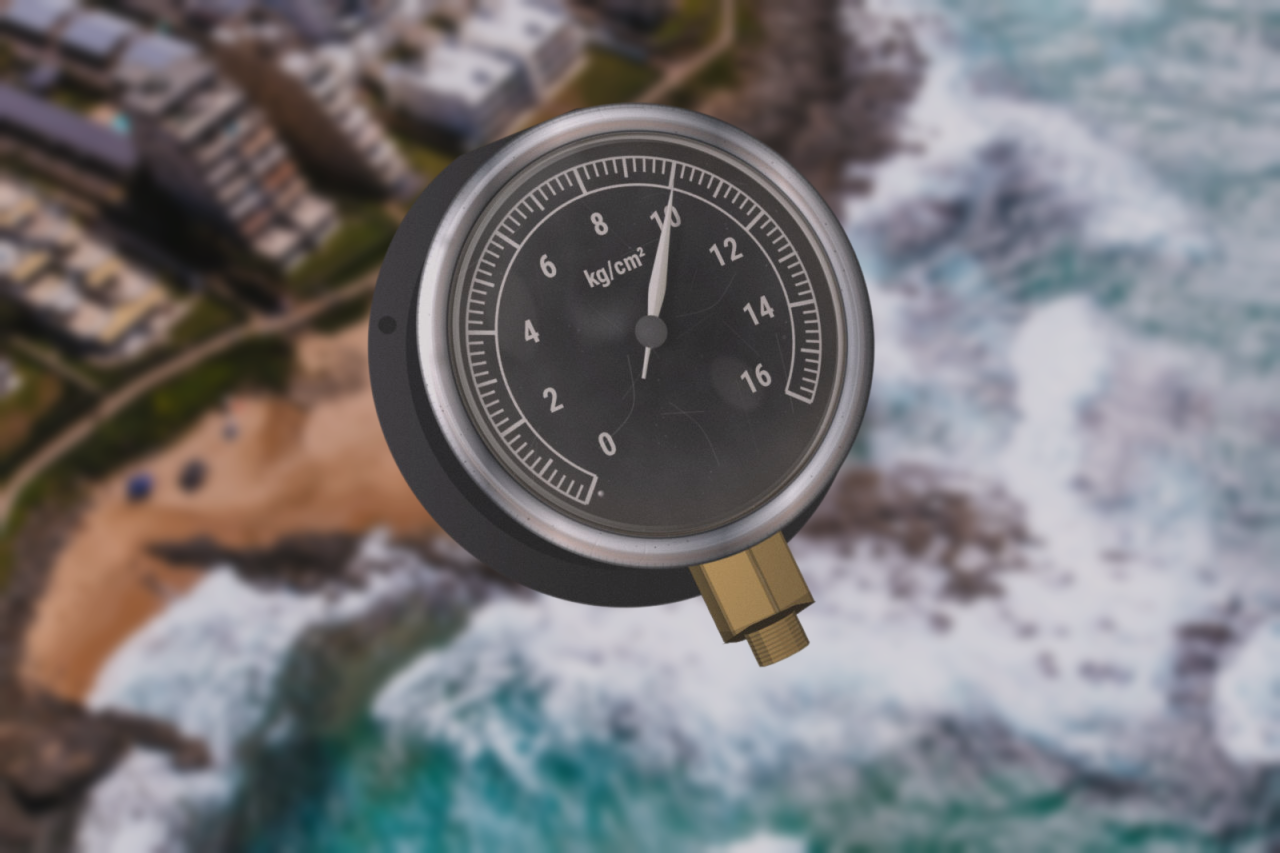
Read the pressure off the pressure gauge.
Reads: 10 kg/cm²
